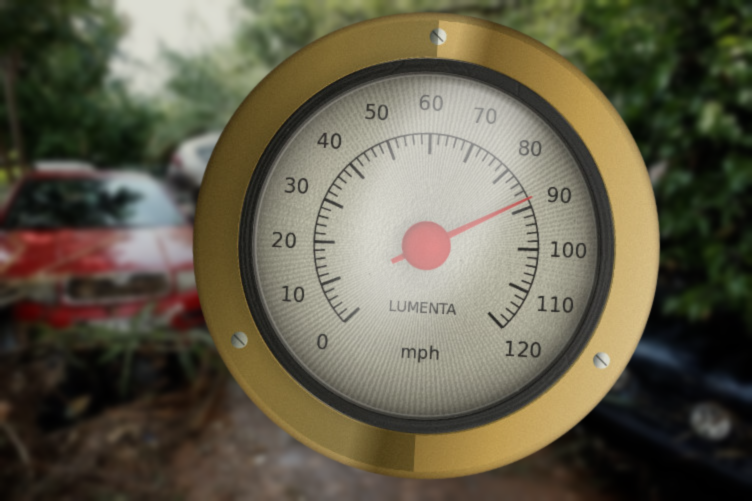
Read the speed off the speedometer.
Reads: 88 mph
